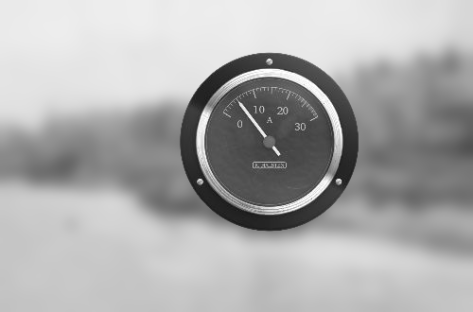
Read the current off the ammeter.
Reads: 5 A
